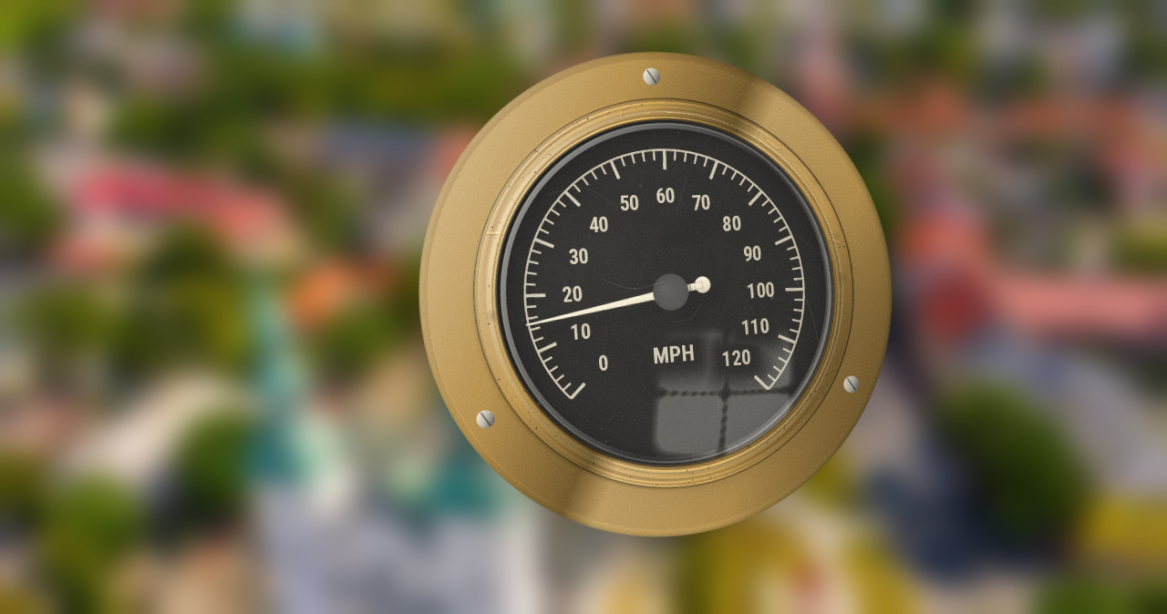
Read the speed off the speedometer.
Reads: 15 mph
